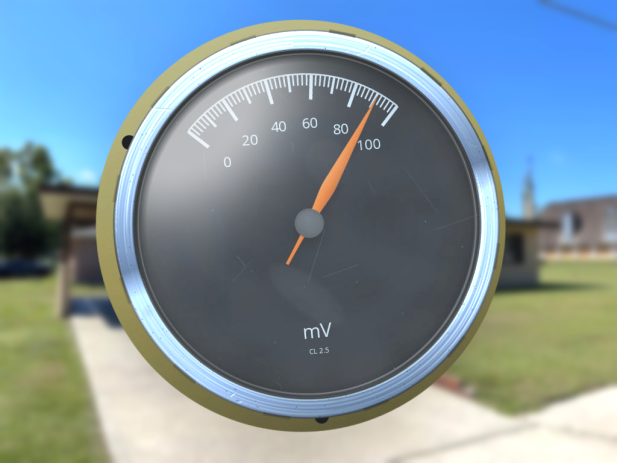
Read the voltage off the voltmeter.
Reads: 90 mV
